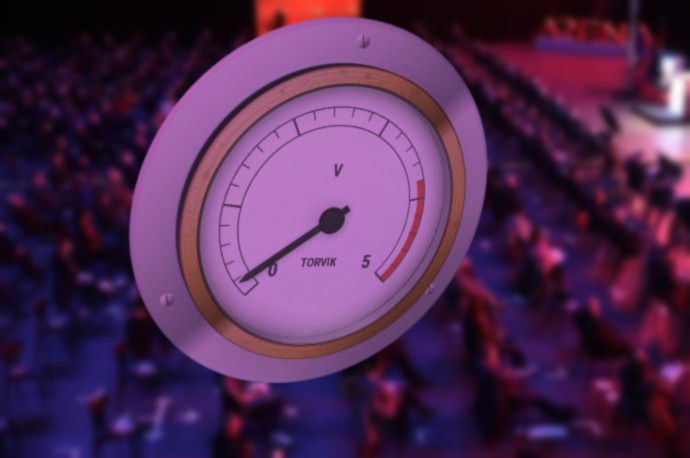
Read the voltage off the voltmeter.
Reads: 0.2 V
